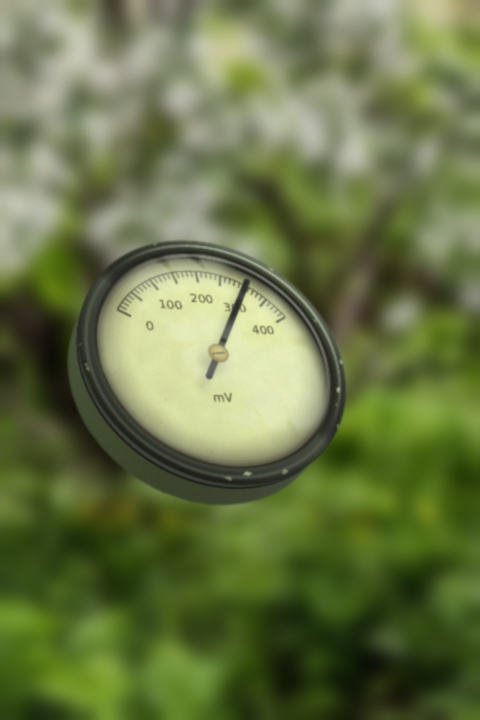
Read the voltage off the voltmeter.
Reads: 300 mV
